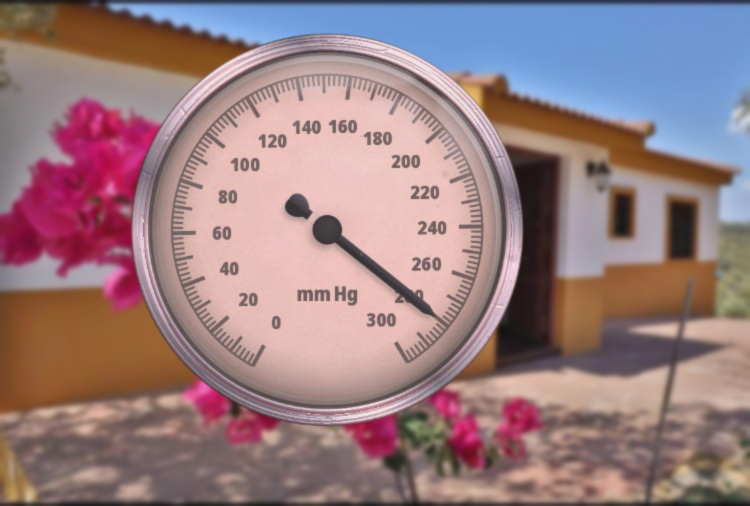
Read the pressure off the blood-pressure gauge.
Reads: 280 mmHg
